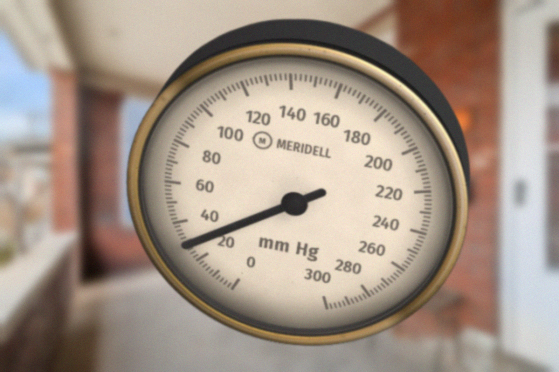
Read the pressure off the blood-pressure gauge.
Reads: 30 mmHg
